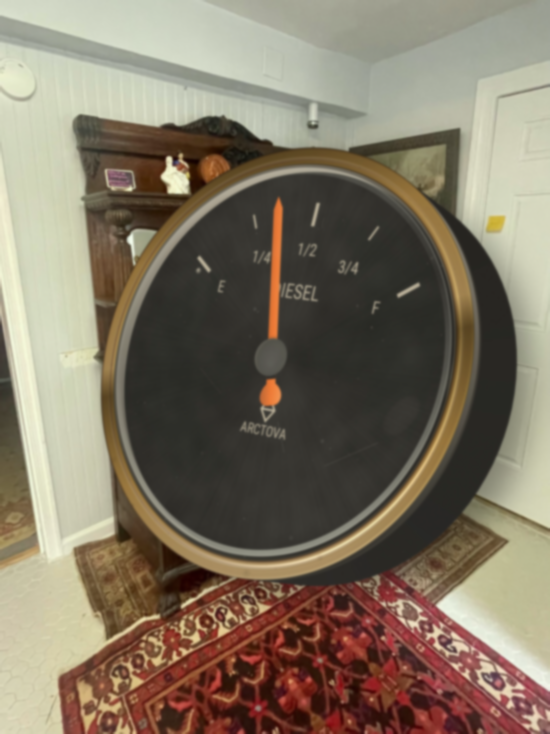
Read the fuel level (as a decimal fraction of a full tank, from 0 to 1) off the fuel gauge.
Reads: 0.375
